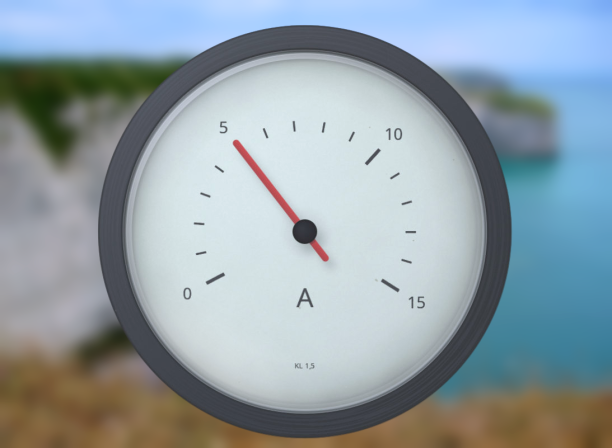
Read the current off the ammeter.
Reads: 5 A
